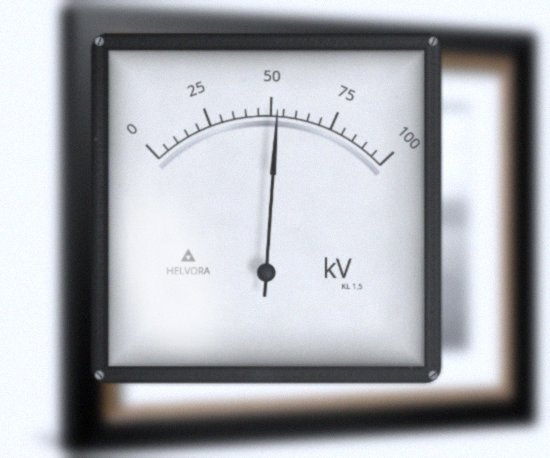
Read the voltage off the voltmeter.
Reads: 52.5 kV
